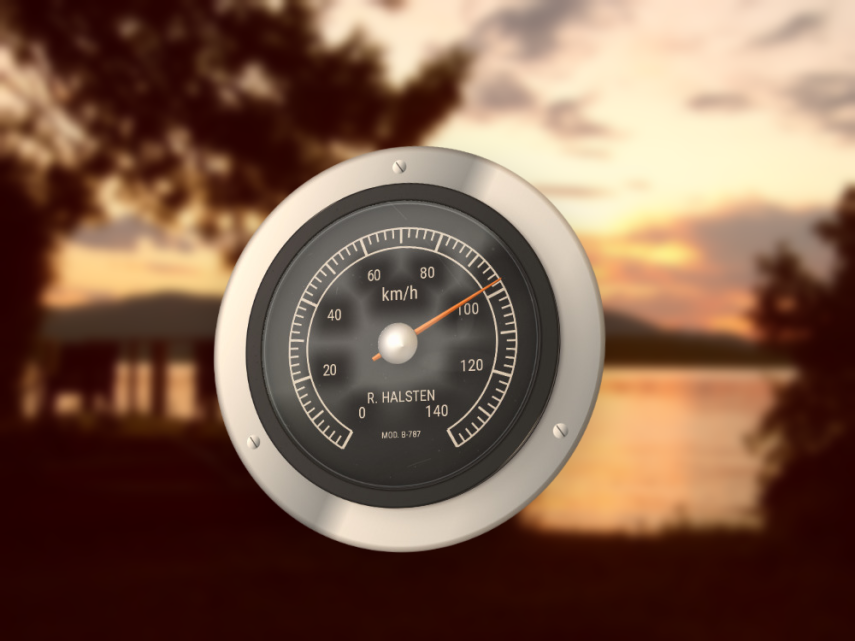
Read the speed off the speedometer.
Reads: 98 km/h
